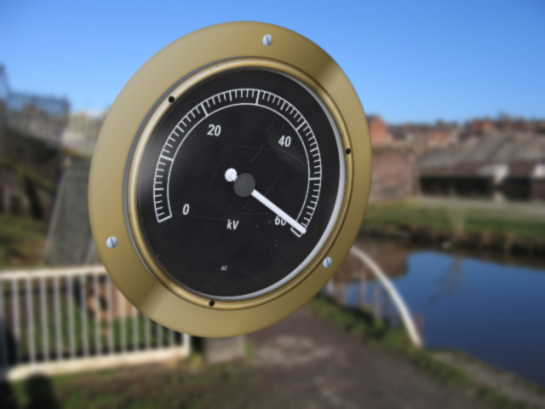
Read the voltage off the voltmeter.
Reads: 59 kV
